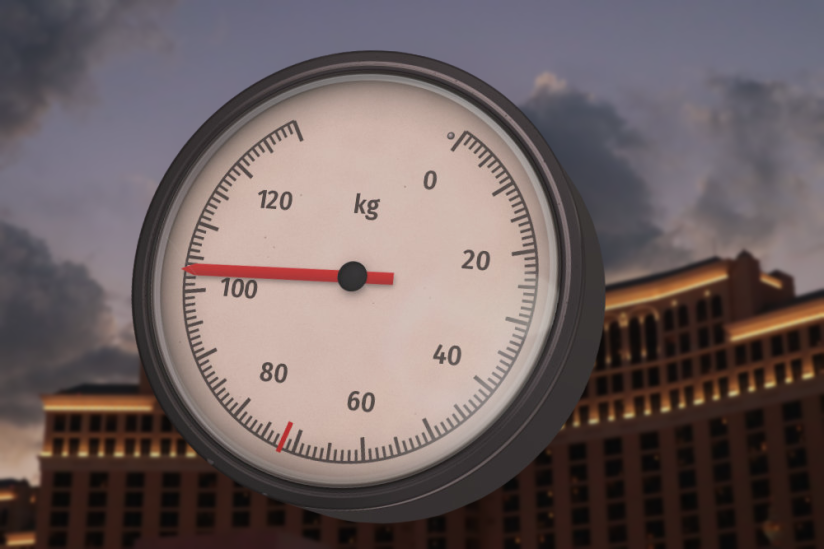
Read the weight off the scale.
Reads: 103 kg
